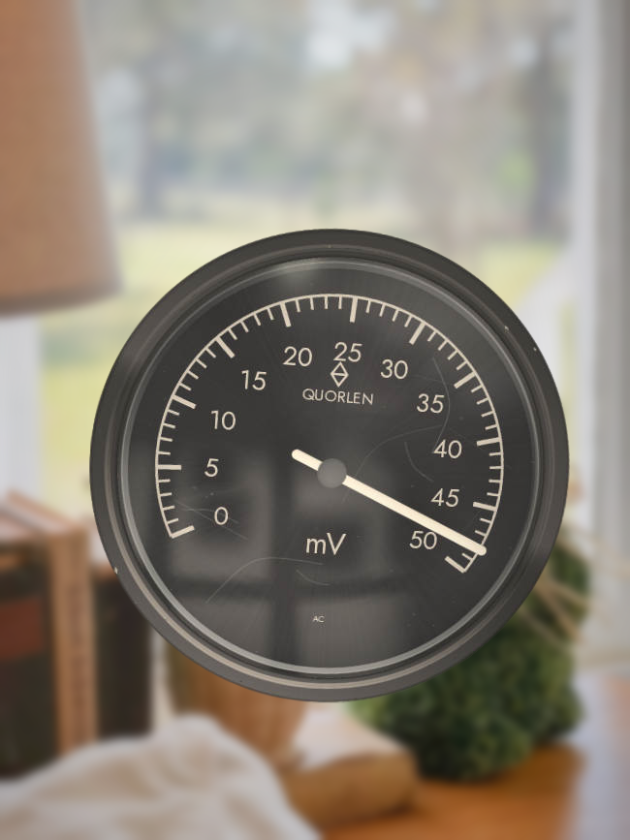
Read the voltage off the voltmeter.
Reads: 48 mV
